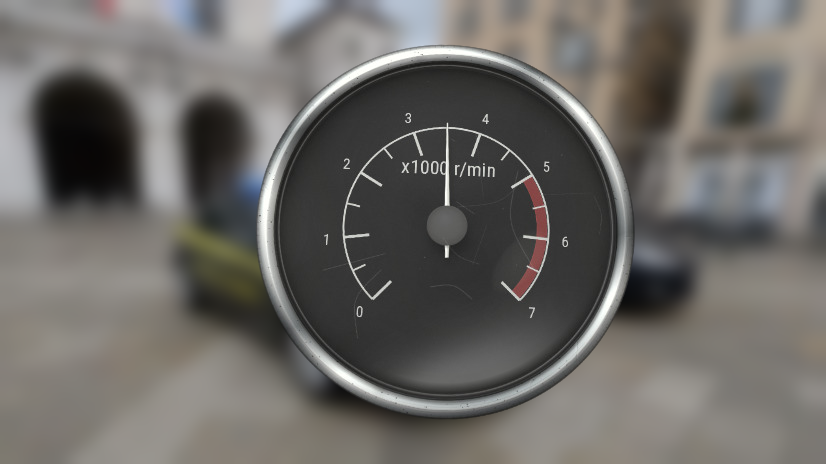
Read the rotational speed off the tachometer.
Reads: 3500 rpm
